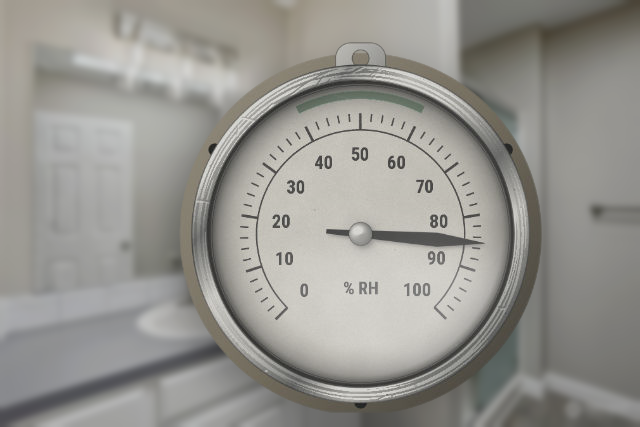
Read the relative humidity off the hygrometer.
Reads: 85 %
